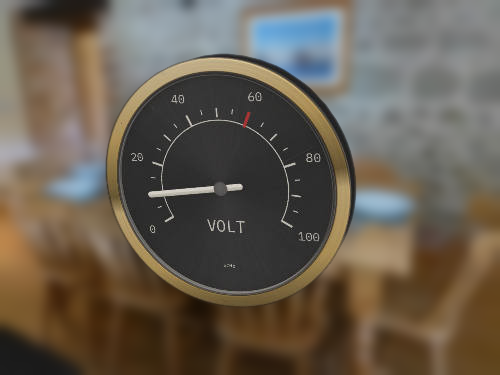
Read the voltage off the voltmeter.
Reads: 10 V
